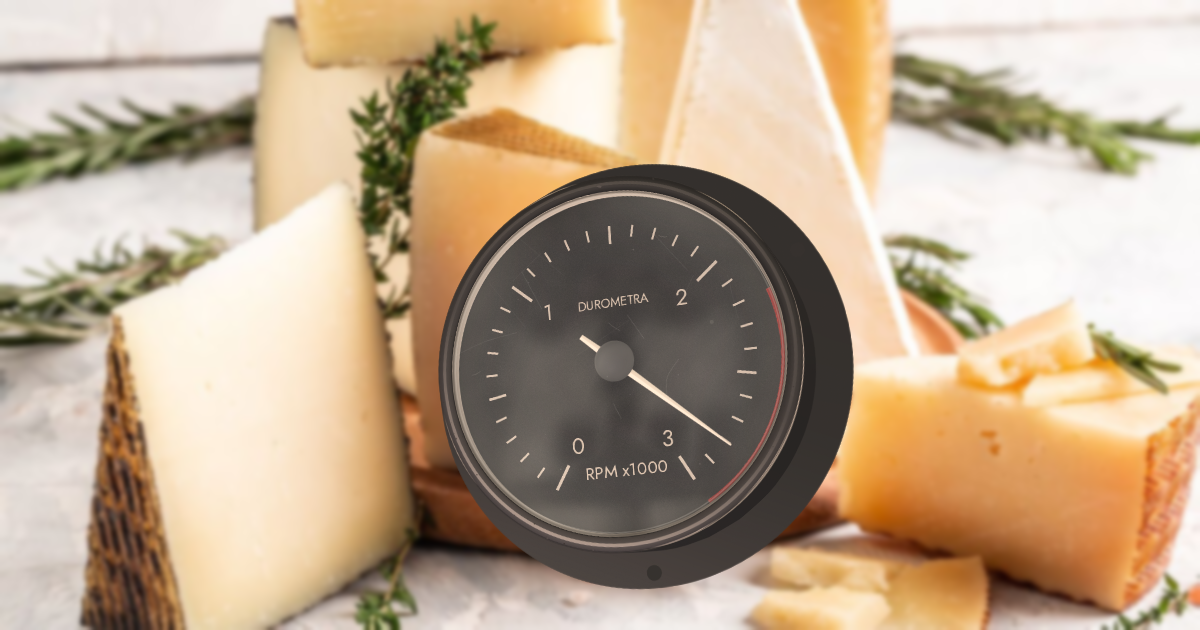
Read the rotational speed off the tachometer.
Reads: 2800 rpm
